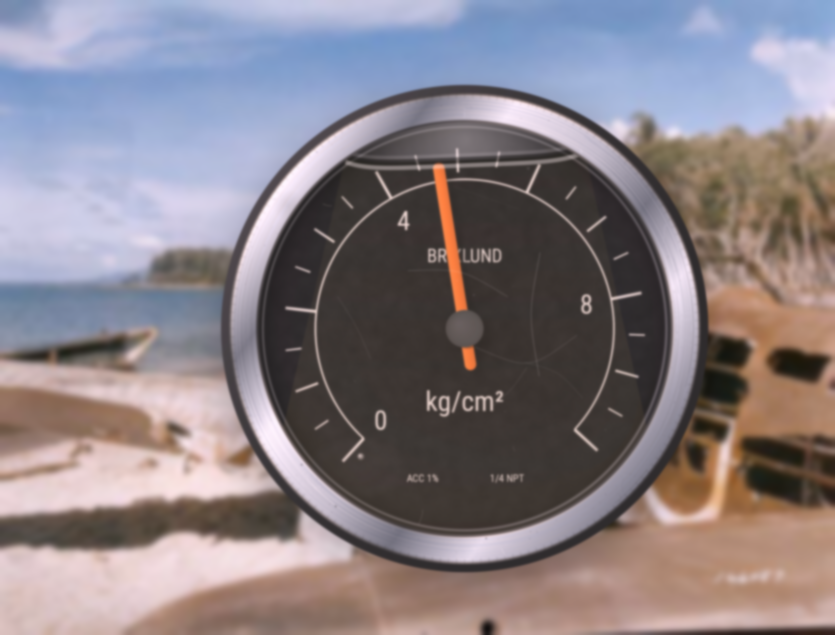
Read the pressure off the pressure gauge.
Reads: 4.75 kg/cm²
